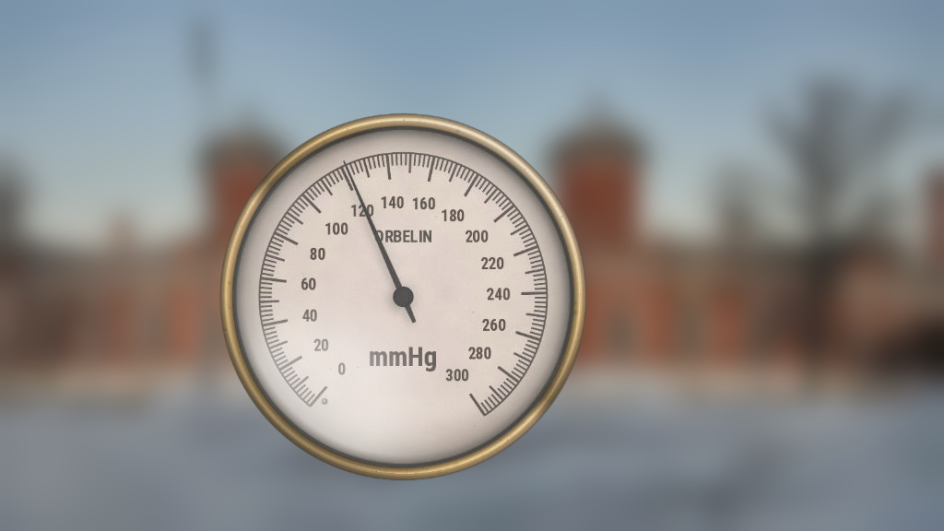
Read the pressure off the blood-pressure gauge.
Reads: 122 mmHg
